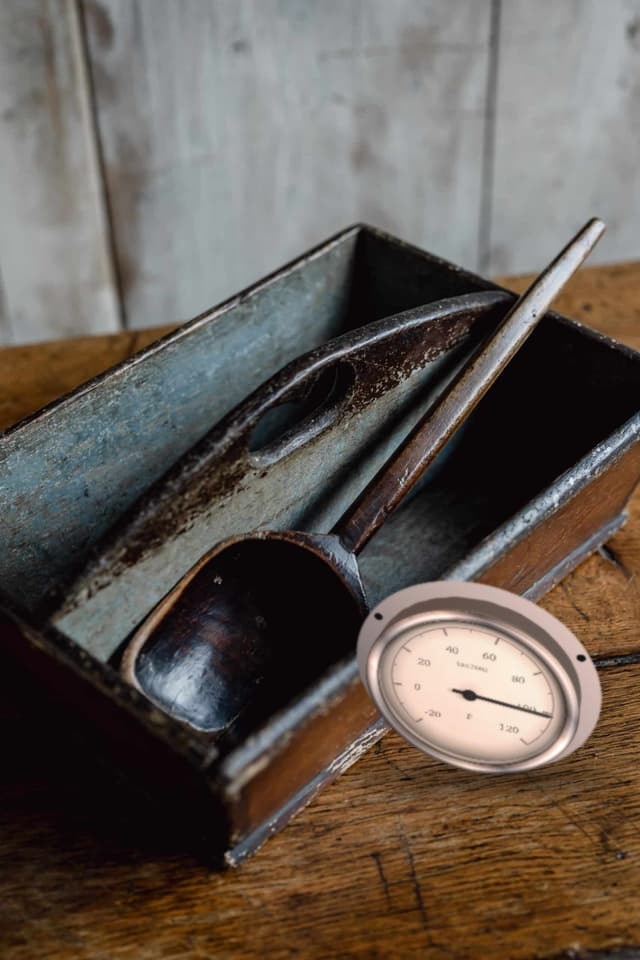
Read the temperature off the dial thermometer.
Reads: 100 °F
